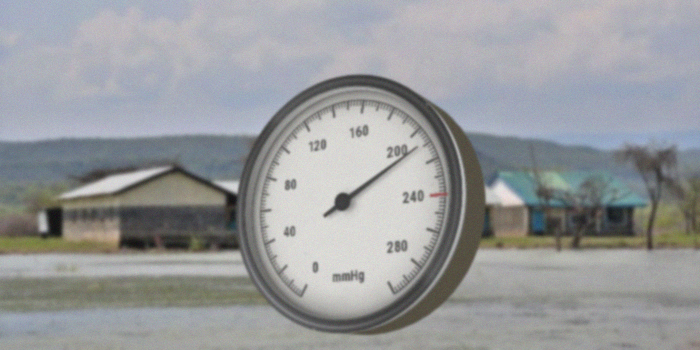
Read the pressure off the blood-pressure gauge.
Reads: 210 mmHg
